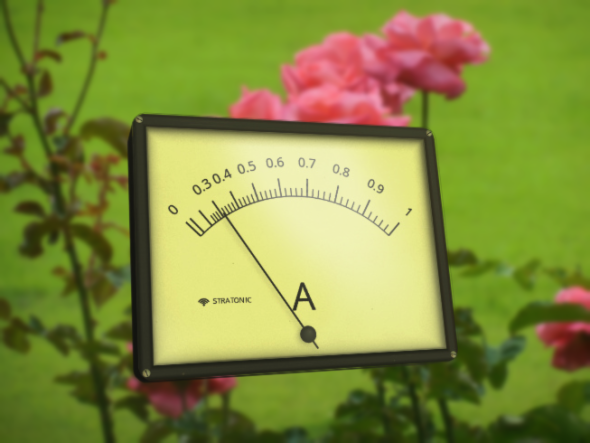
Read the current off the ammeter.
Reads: 0.3 A
